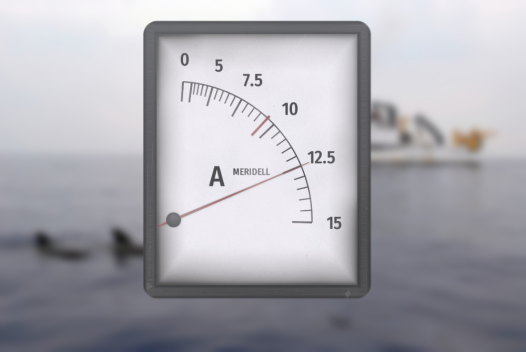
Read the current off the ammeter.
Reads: 12.5 A
